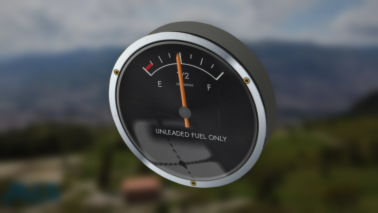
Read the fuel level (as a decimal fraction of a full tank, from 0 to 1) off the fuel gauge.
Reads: 0.5
